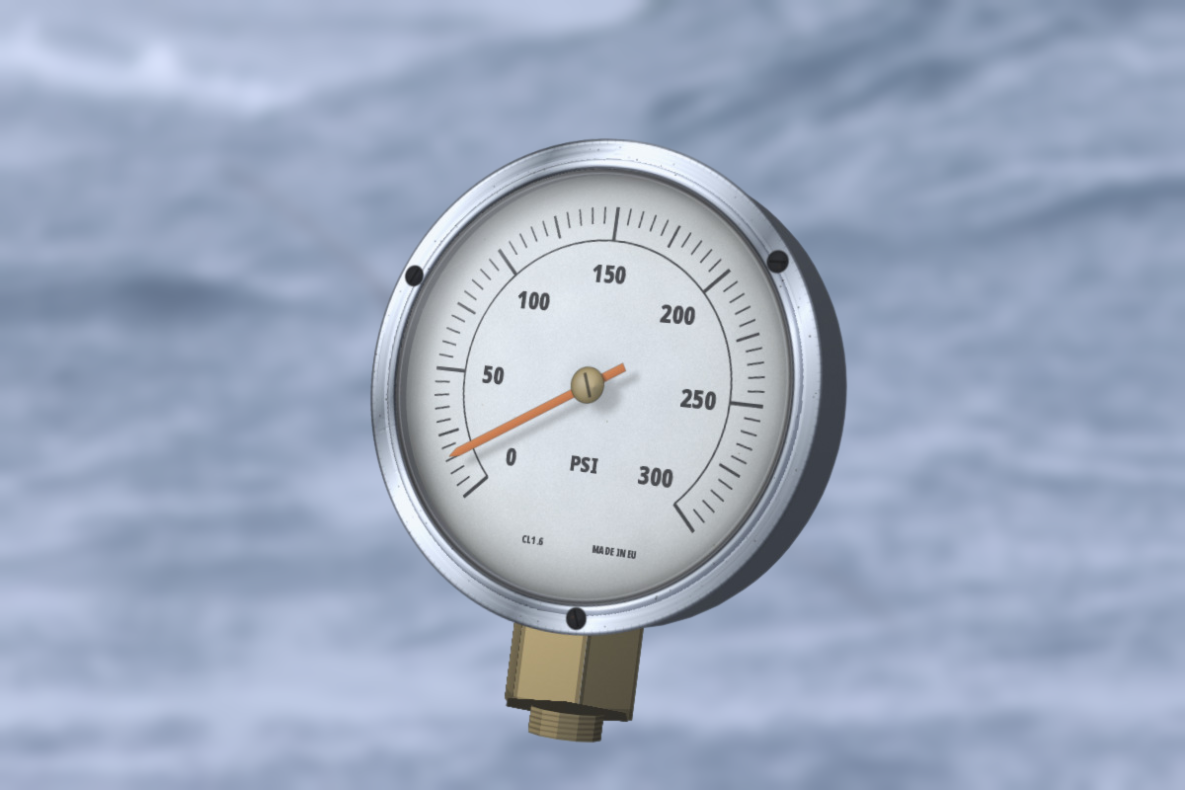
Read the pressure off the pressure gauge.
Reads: 15 psi
